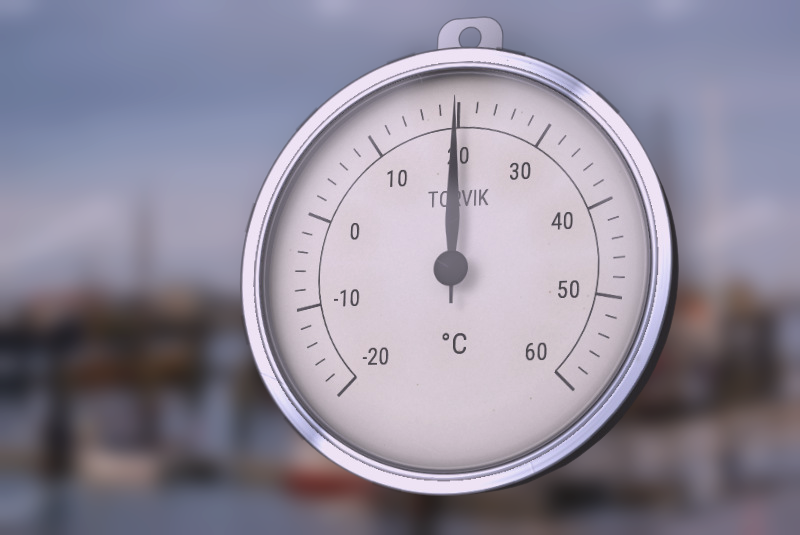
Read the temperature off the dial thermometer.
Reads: 20 °C
